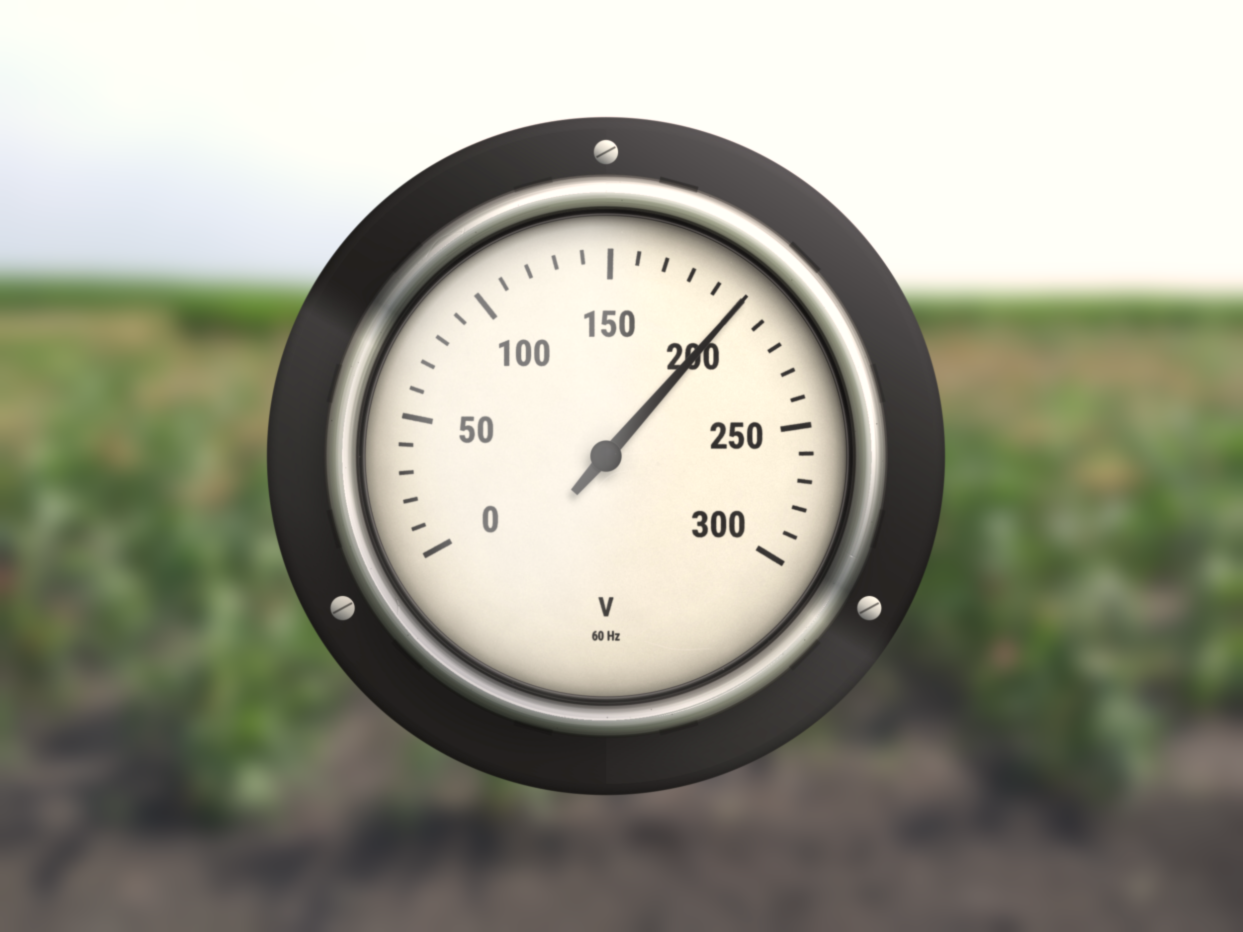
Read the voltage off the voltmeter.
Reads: 200 V
